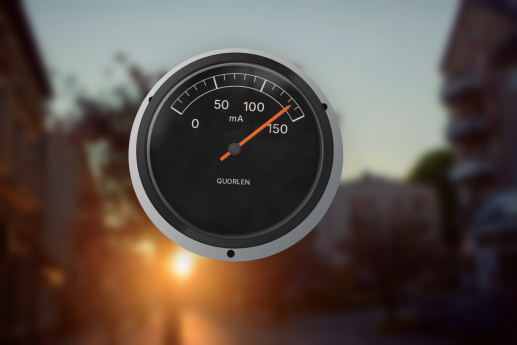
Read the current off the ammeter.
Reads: 135 mA
